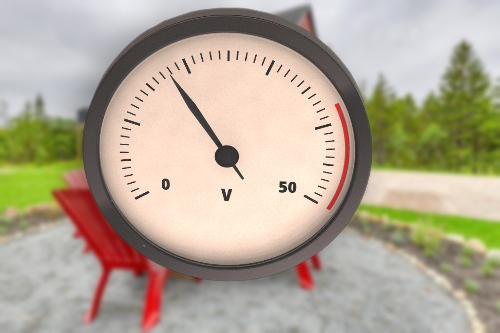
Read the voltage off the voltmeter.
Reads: 18 V
